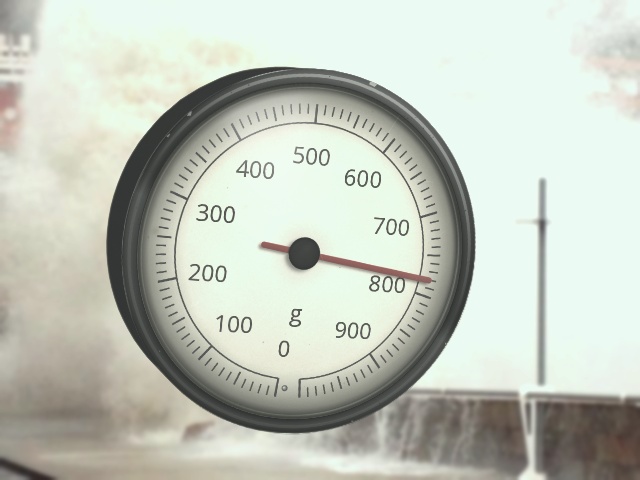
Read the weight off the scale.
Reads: 780 g
